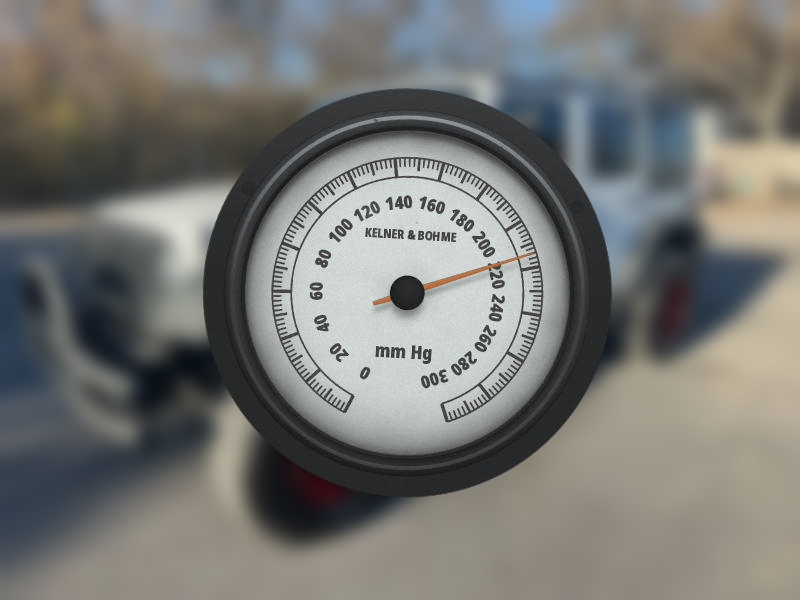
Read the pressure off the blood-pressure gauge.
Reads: 214 mmHg
